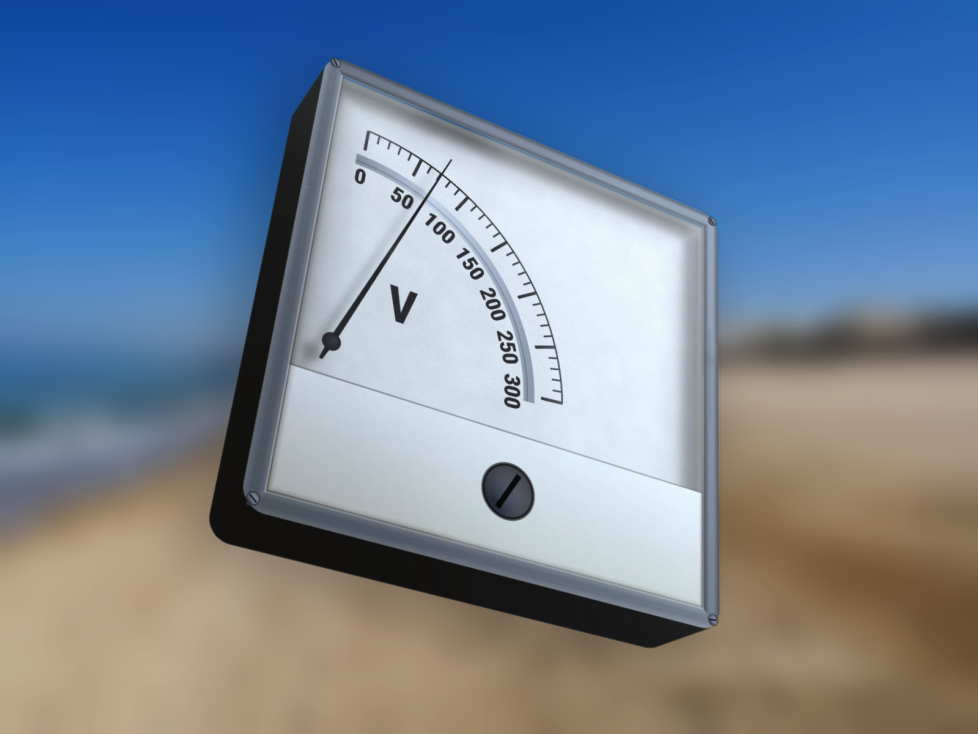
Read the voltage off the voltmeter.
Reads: 70 V
